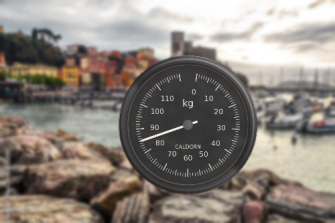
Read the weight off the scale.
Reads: 85 kg
